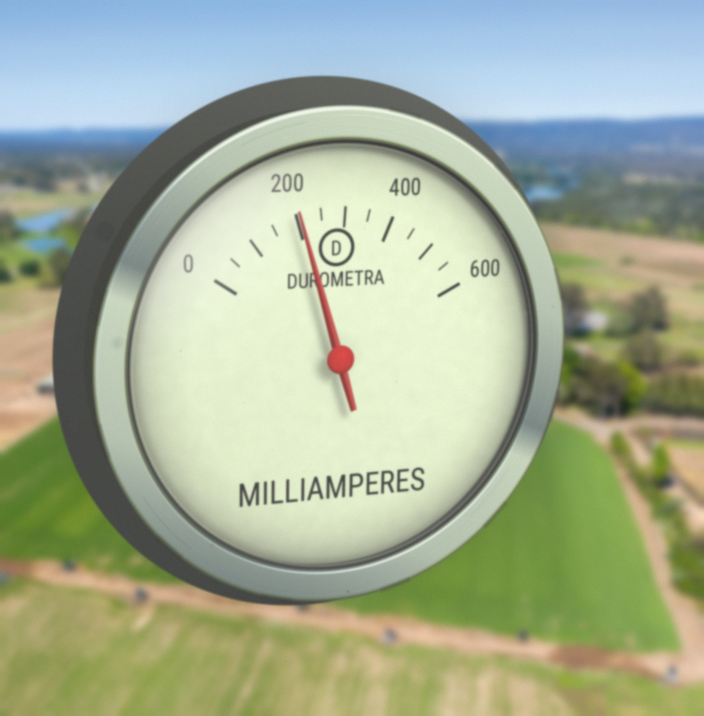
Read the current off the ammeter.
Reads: 200 mA
